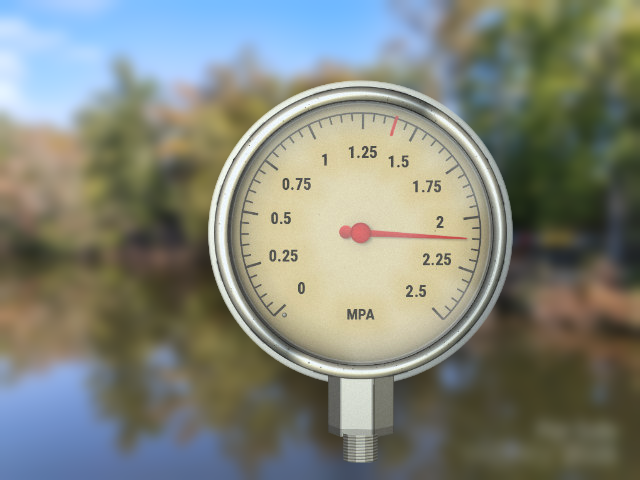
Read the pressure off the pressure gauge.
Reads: 2.1 MPa
